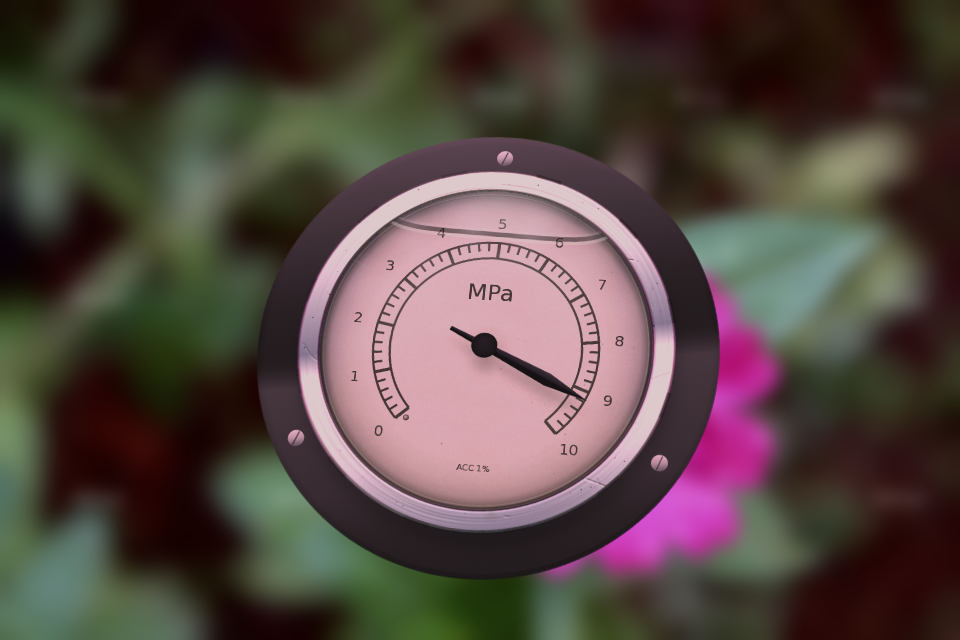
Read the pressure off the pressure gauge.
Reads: 9.2 MPa
